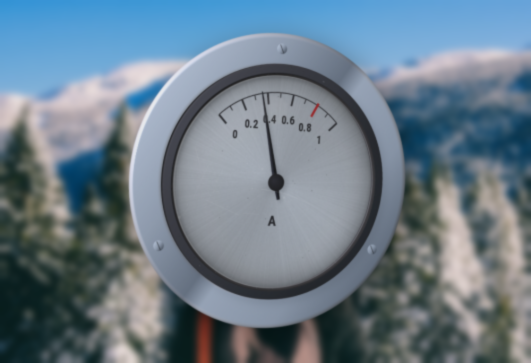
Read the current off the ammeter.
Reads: 0.35 A
